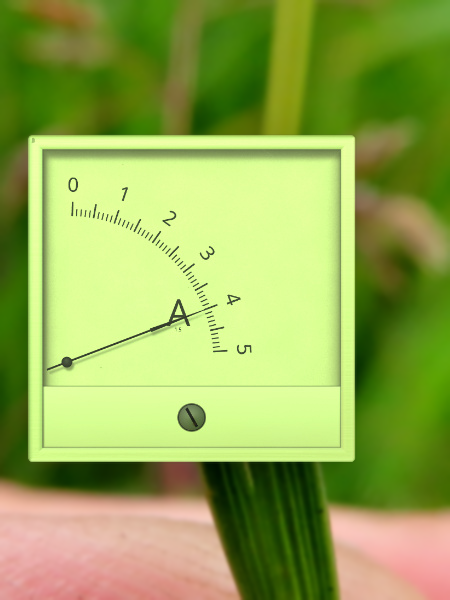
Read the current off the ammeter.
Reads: 4 A
